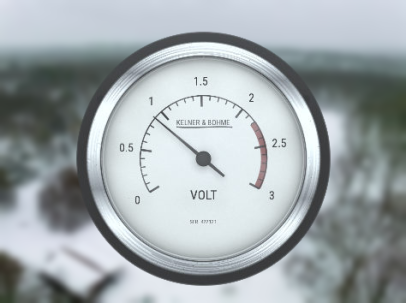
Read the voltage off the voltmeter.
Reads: 0.9 V
